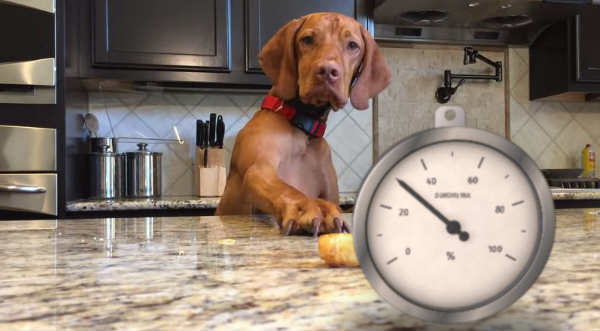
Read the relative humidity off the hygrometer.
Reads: 30 %
